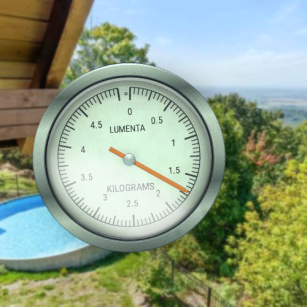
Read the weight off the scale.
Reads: 1.7 kg
